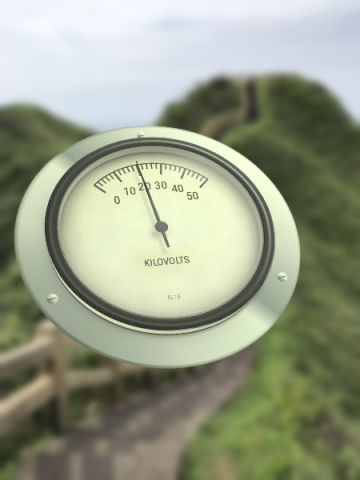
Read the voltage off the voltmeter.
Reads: 20 kV
